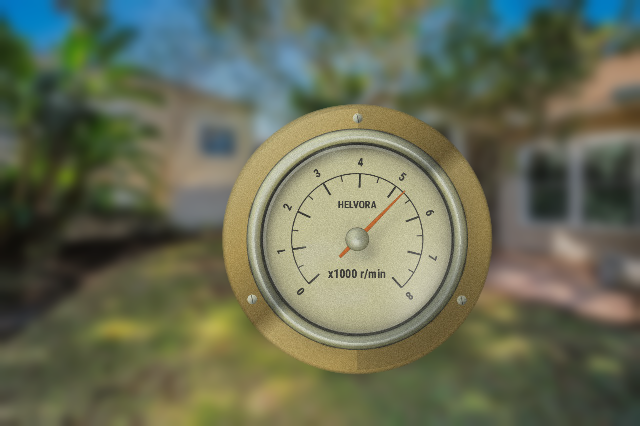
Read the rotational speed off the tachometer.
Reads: 5250 rpm
